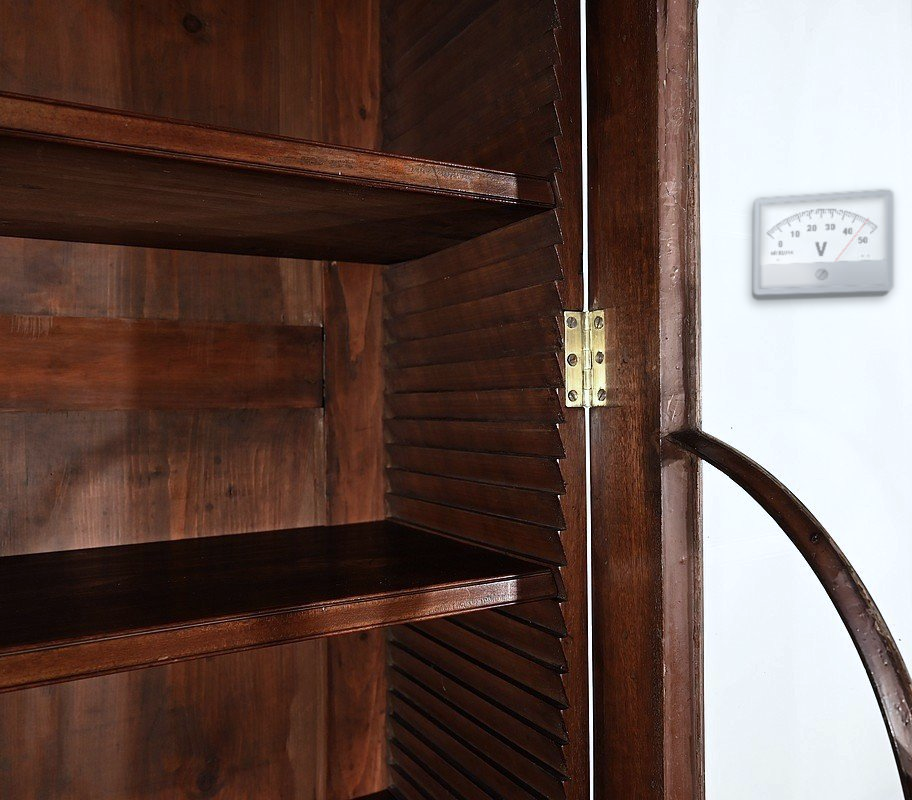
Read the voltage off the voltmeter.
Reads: 45 V
